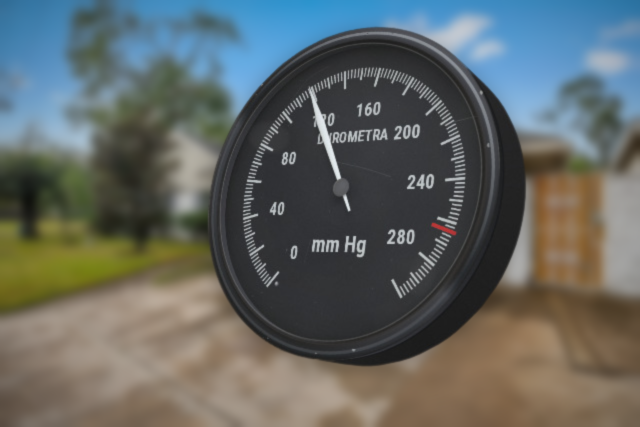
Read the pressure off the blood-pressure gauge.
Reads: 120 mmHg
